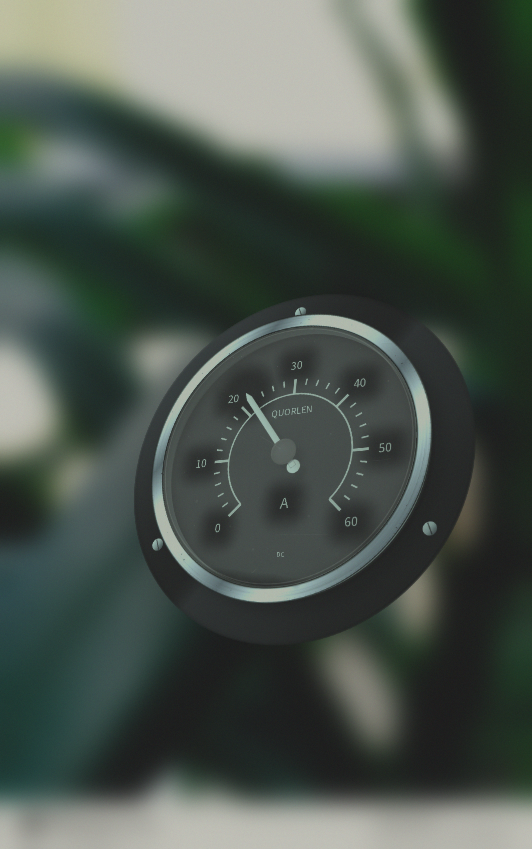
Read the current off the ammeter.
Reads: 22 A
